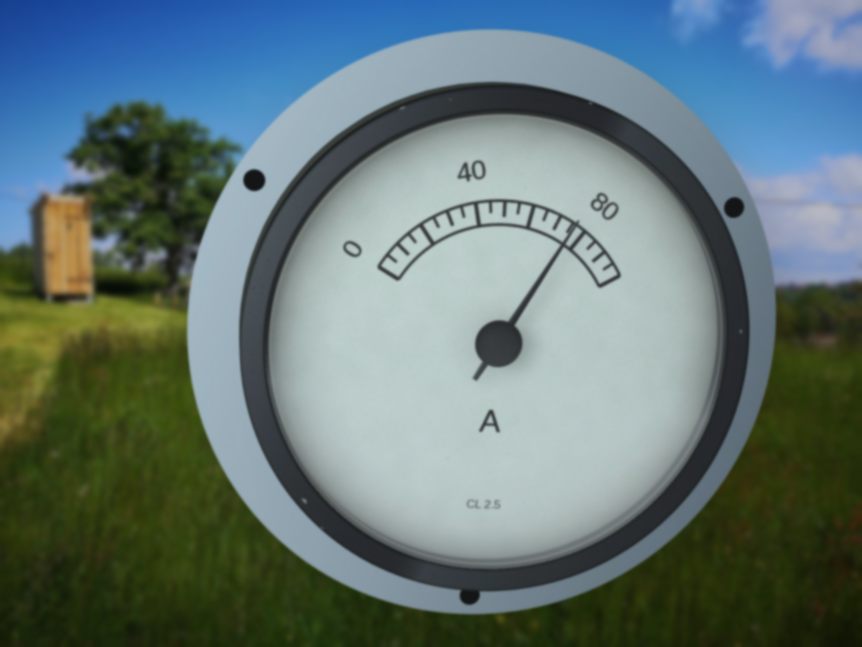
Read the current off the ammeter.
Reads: 75 A
